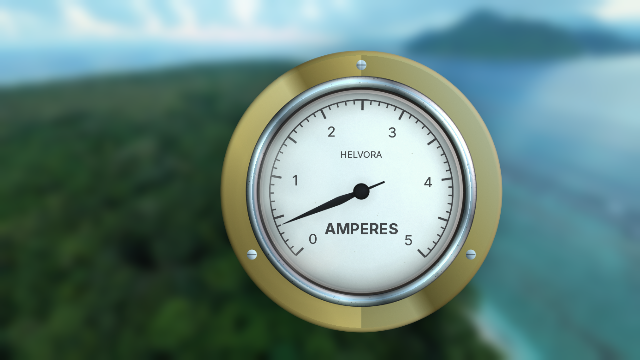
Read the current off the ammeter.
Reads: 0.4 A
